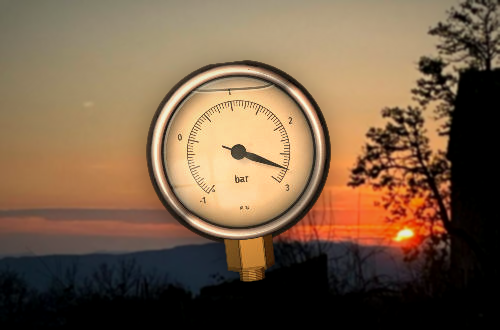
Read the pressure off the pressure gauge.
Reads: 2.75 bar
